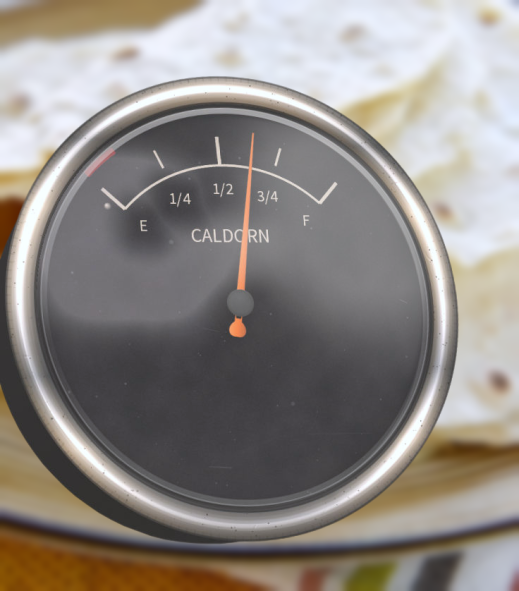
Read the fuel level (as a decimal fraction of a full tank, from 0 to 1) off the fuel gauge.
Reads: 0.625
